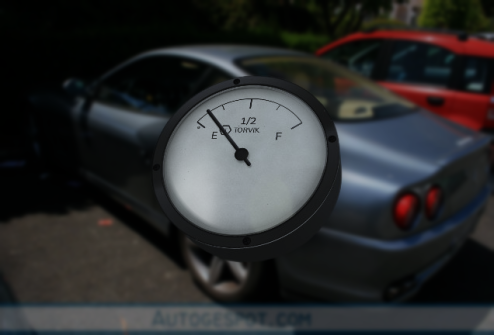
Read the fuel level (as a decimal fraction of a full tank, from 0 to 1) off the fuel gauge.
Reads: 0.125
